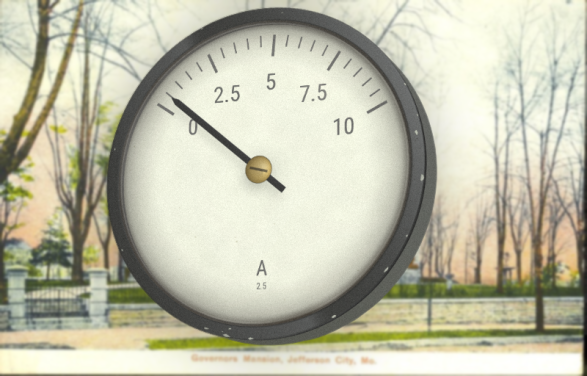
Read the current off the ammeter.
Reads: 0.5 A
